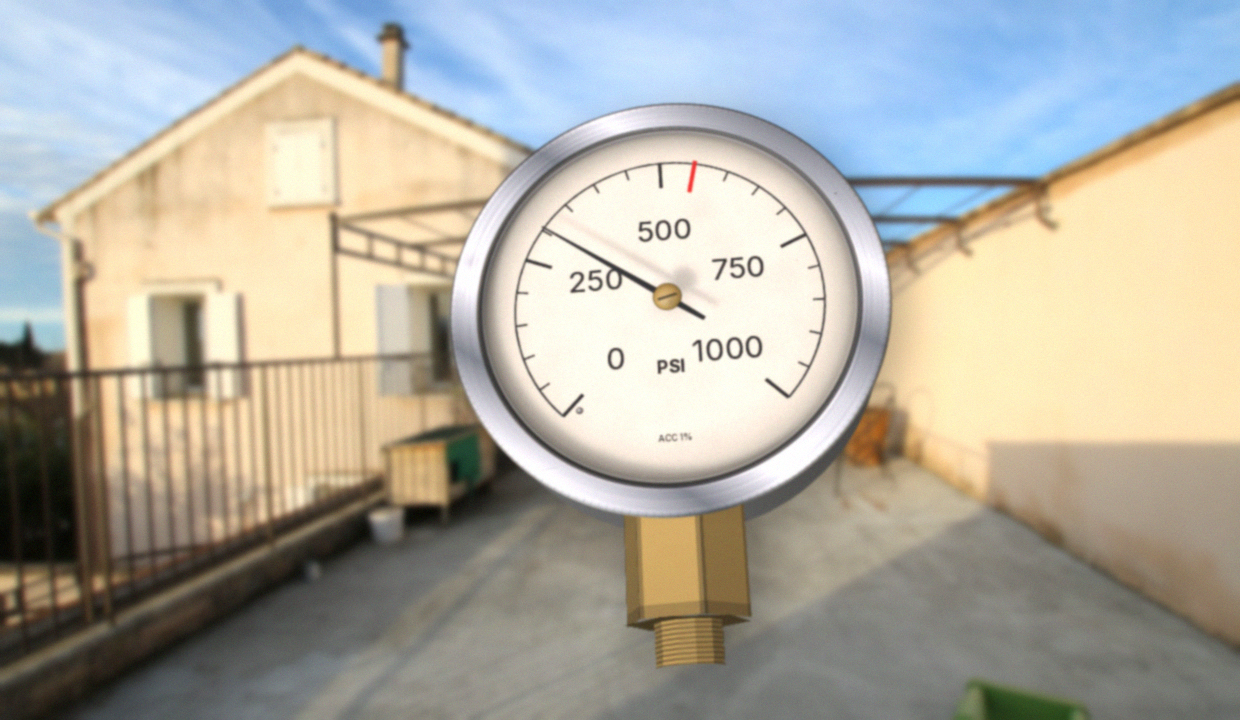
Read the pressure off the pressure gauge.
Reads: 300 psi
